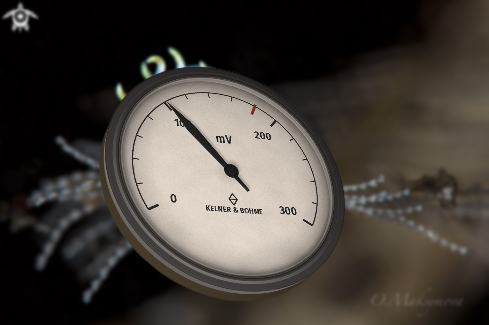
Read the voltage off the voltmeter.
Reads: 100 mV
